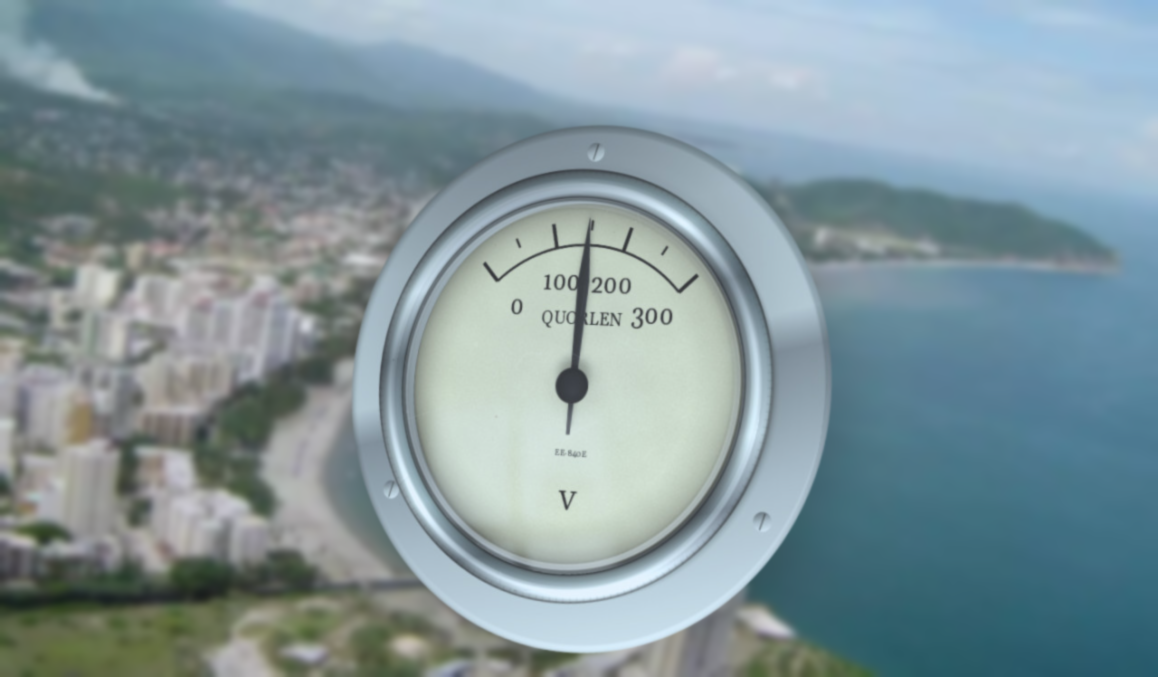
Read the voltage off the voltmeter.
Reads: 150 V
